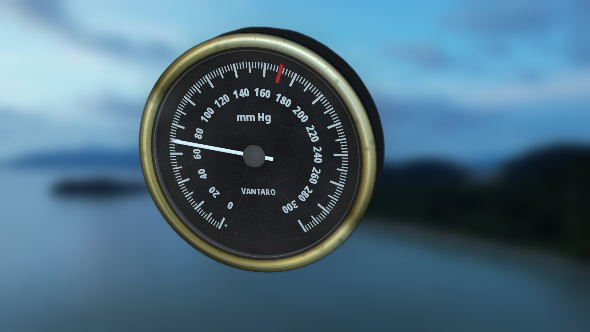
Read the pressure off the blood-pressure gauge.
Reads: 70 mmHg
